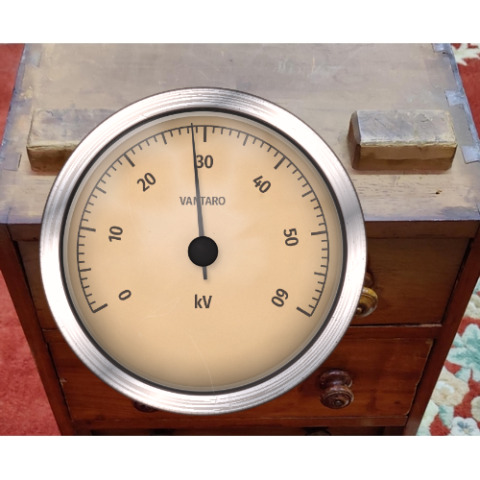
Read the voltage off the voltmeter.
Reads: 28.5 kV
